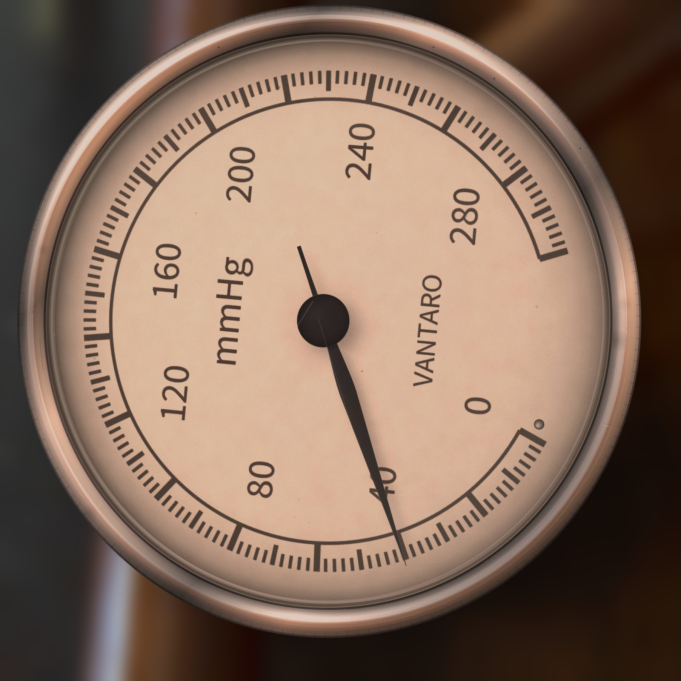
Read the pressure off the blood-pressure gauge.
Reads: 40 mmHg
